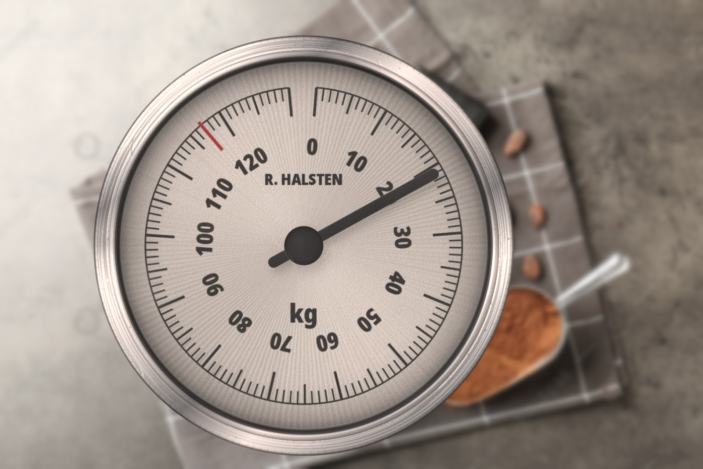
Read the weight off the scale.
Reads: 21 kg
